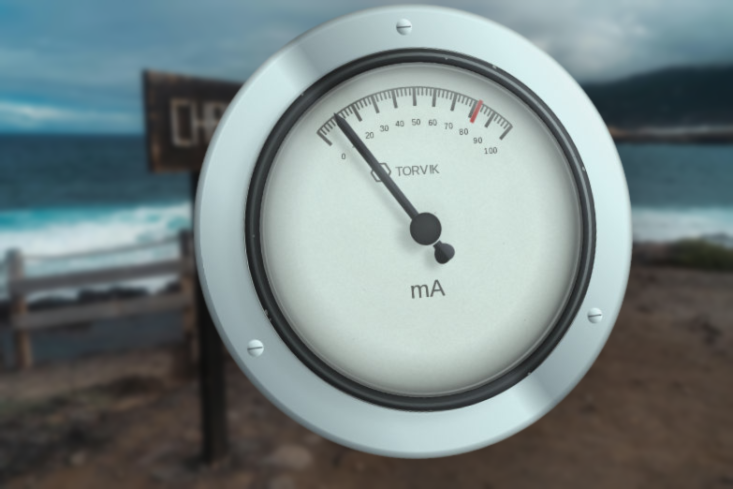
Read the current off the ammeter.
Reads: 10 mA
